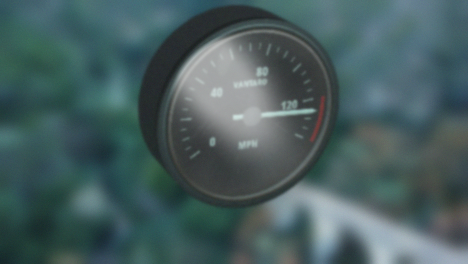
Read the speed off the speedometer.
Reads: 125 mph
